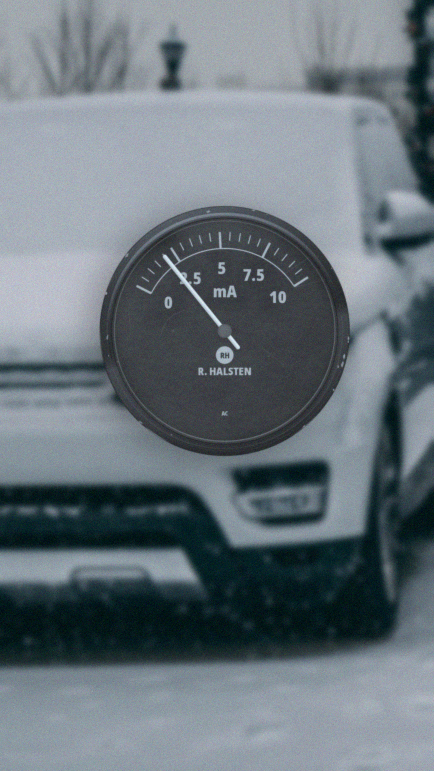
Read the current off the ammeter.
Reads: 2 mA
